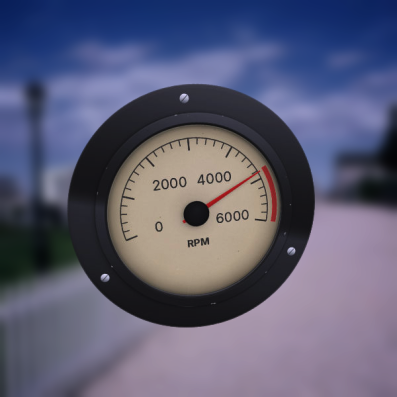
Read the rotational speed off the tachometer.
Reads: 4800 rpm
